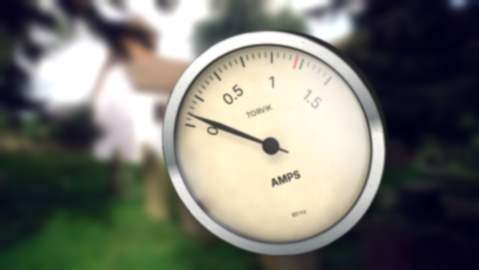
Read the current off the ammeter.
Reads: 0.1 A
